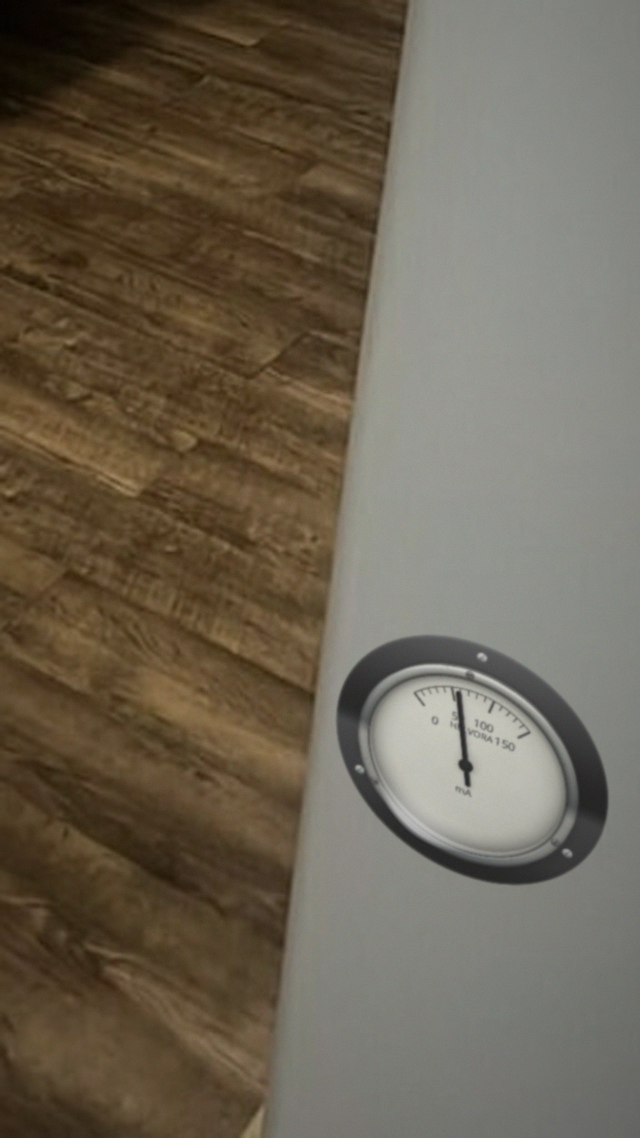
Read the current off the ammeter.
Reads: 60 mA
